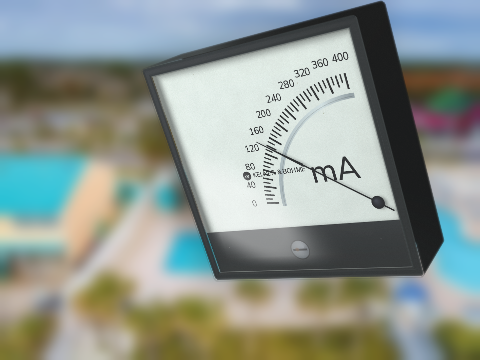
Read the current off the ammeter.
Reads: 140 mA
